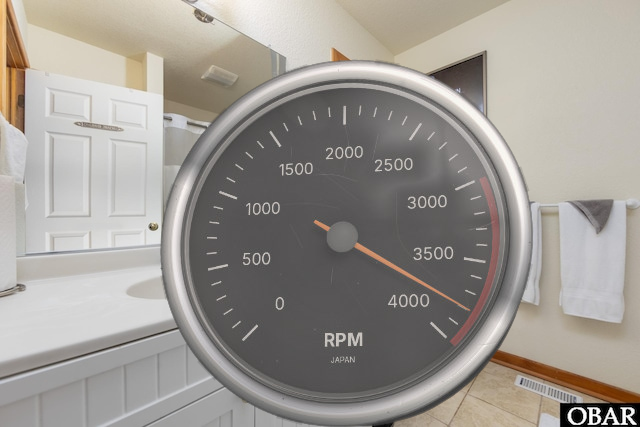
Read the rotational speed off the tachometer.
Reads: 3800 rpm
